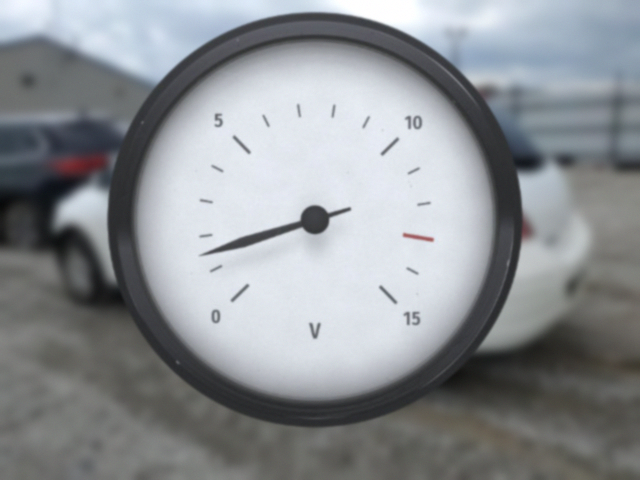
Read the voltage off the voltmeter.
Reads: 1.5 V
